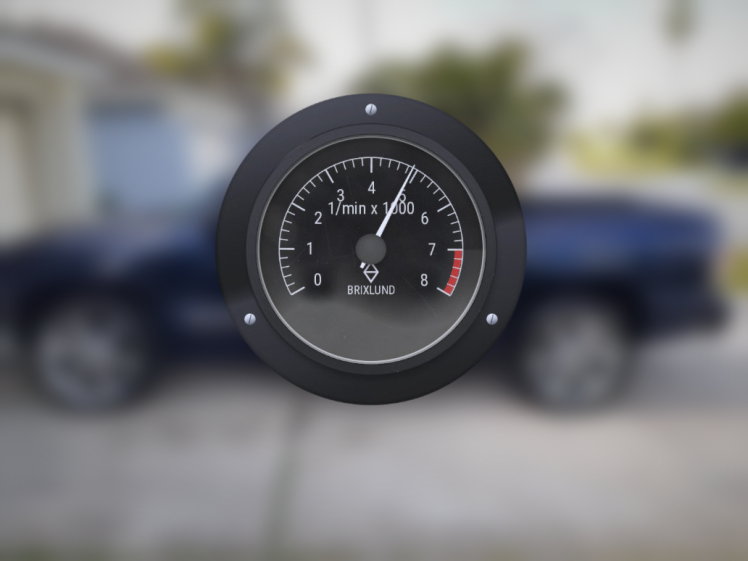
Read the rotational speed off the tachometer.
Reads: 4900 rpm
